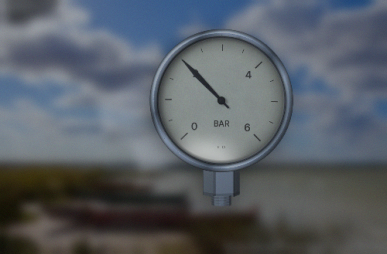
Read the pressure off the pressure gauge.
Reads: 2 bar
